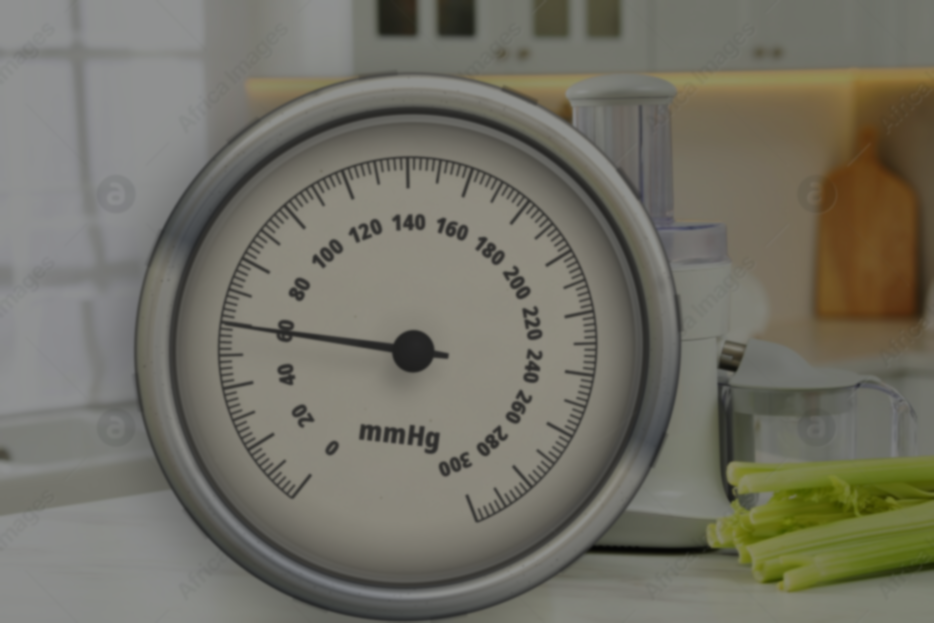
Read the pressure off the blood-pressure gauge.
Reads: 60 mmHg
